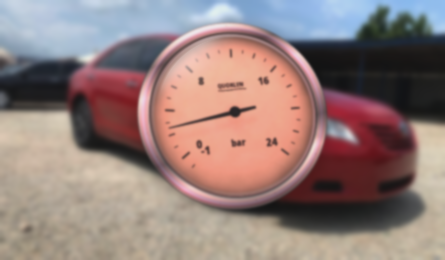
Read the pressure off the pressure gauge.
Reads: 2.5 bar
